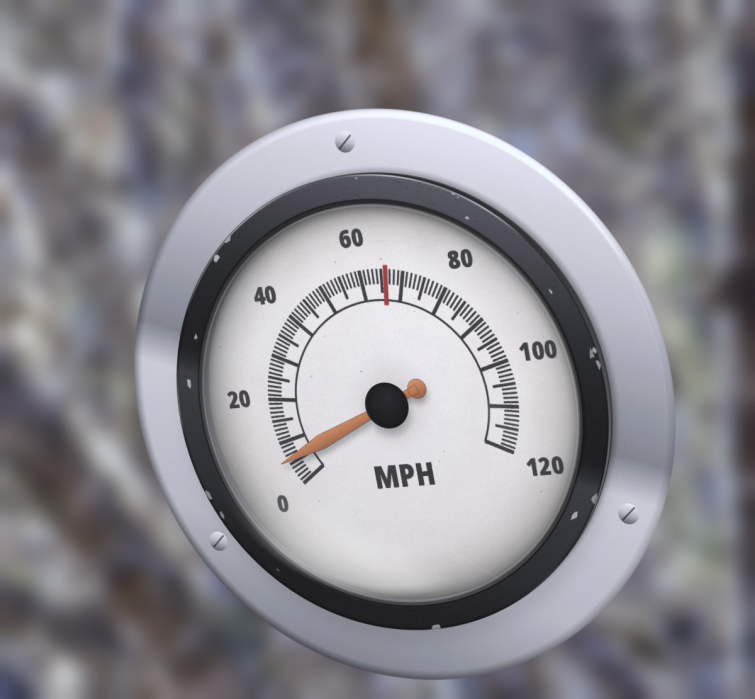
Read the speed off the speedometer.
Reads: 6 mph
